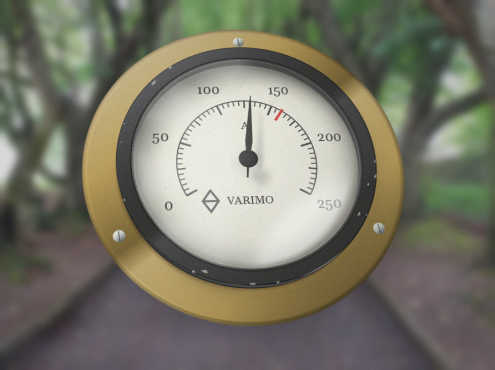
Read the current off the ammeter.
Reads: 130 A
